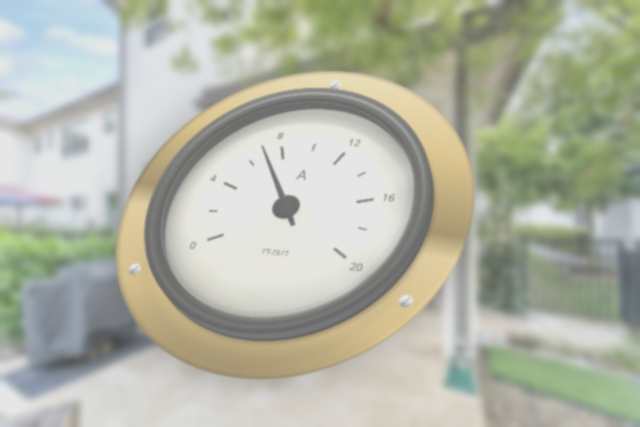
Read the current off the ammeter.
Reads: 7 A
